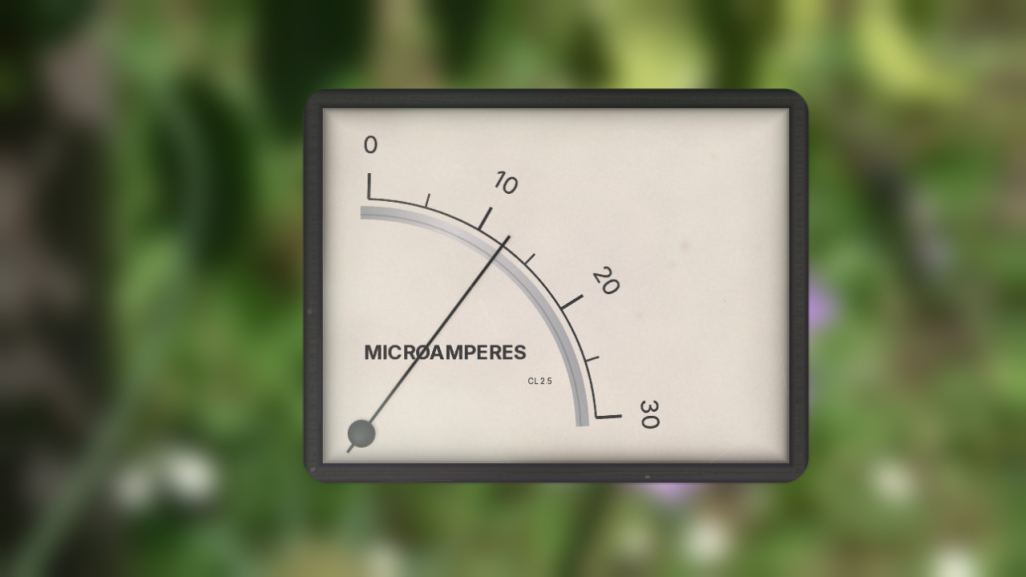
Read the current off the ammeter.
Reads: 12.5 µA
